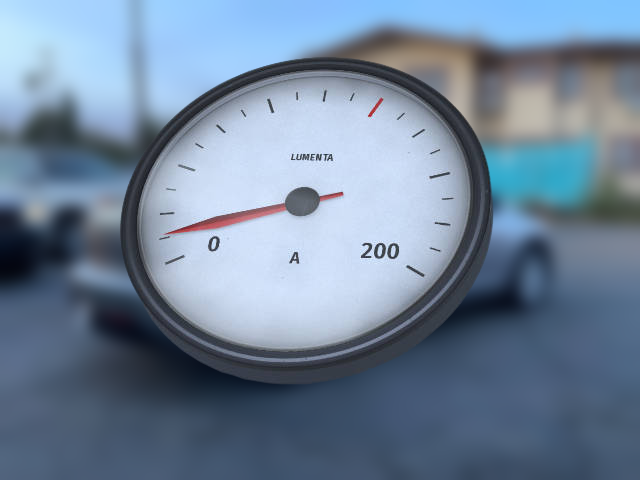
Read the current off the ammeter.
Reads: 10 A
